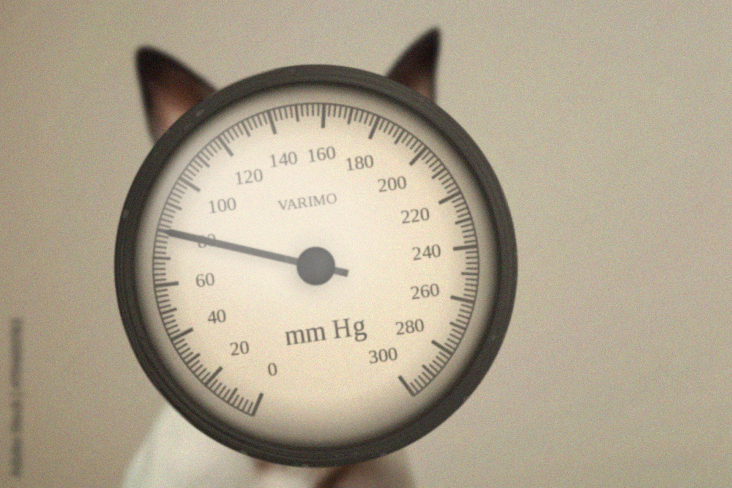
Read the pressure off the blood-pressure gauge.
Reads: 80 mmHg
